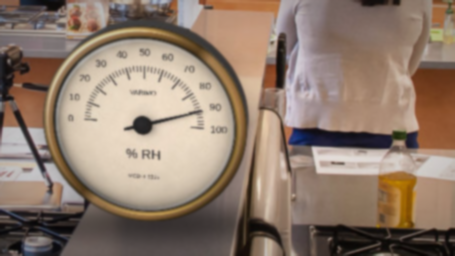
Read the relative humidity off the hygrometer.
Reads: 90 %
